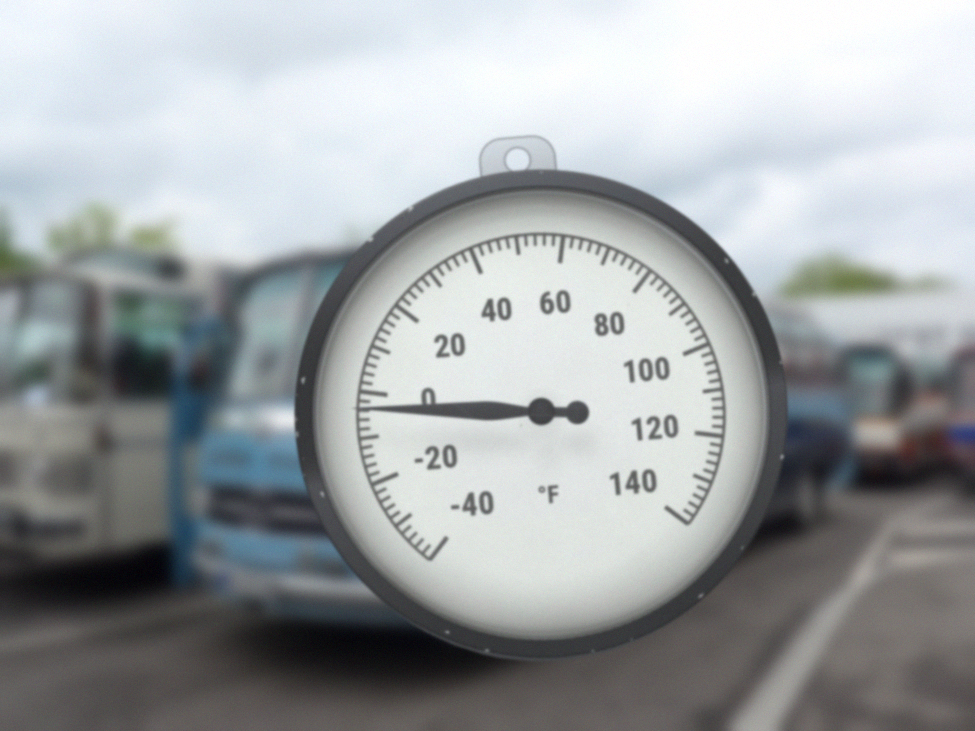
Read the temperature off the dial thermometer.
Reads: -4 °F
